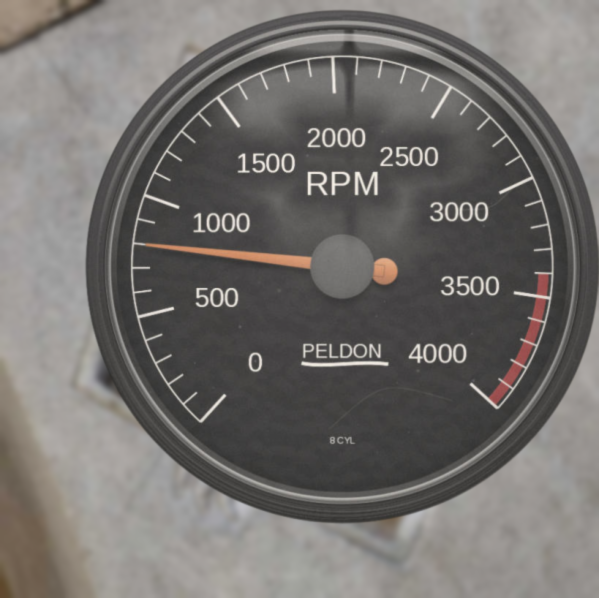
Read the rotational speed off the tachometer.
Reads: 800 rpm
